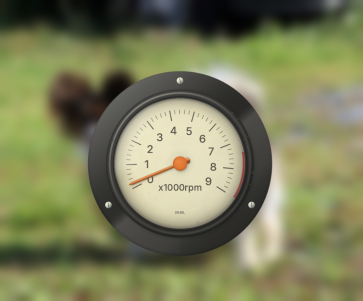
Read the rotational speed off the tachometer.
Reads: 200 rpm
